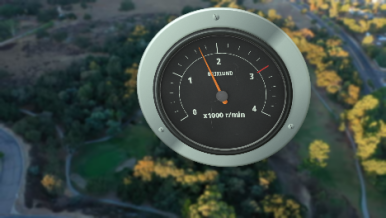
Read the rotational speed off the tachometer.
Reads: 1700 rpm
